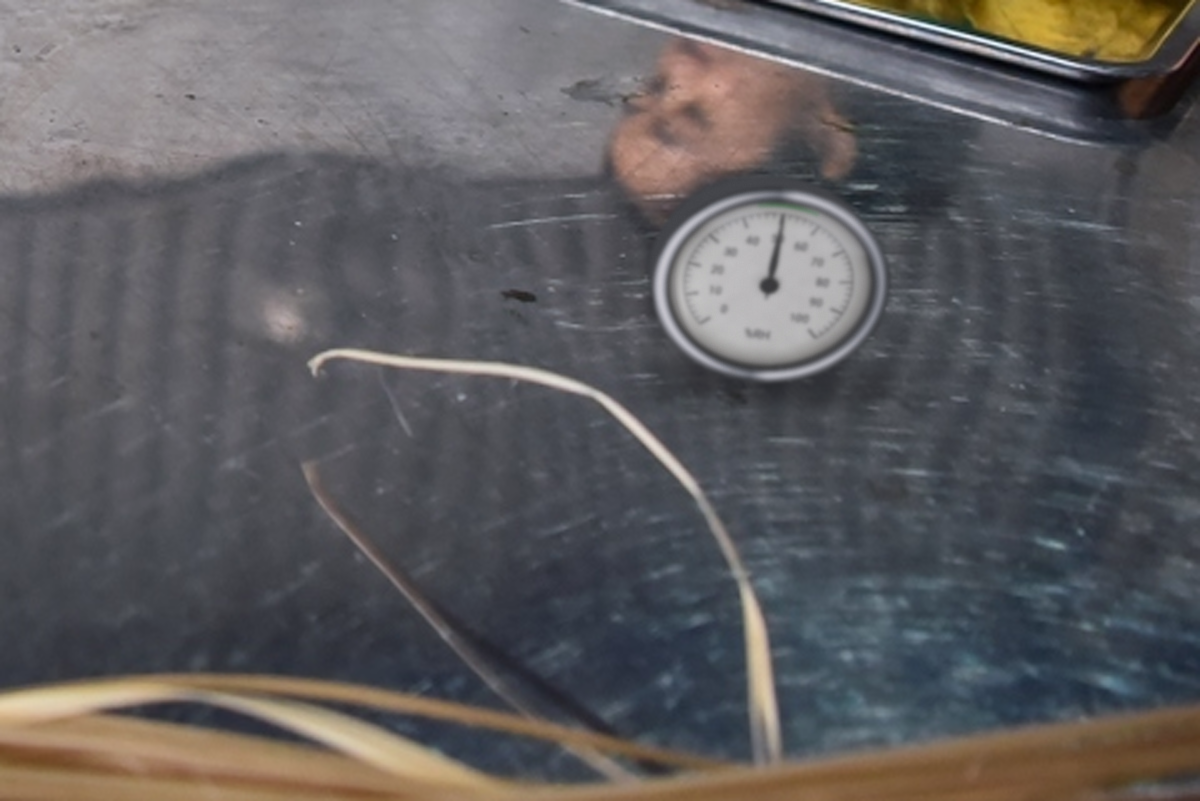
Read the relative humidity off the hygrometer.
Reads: 50 %
